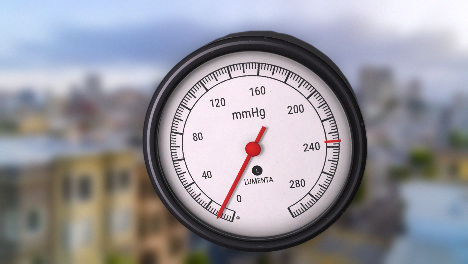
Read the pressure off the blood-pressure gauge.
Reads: 10 mmHg
